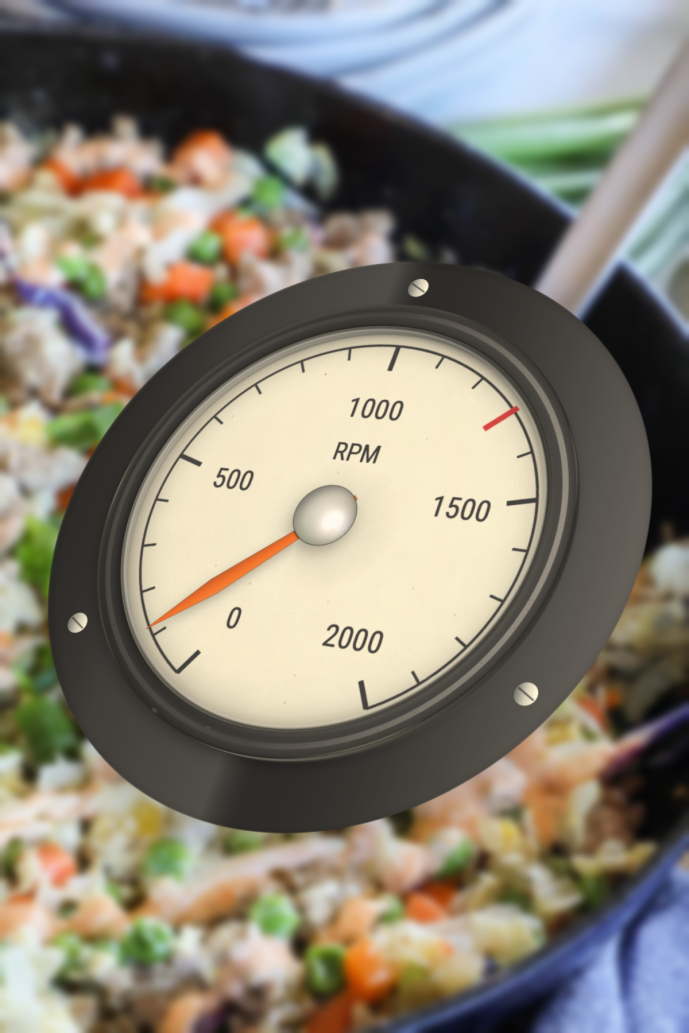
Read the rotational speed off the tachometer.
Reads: 100 rpm
